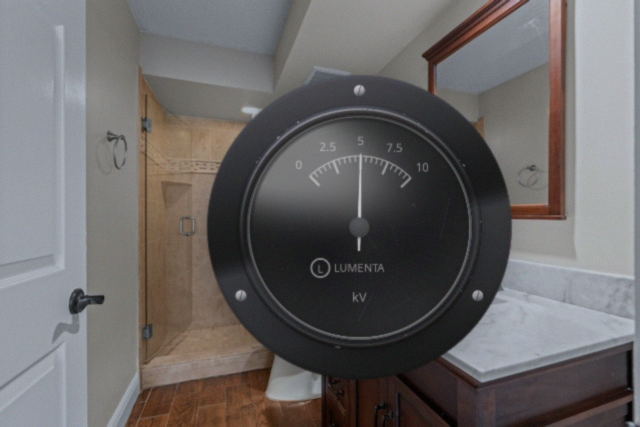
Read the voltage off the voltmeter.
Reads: 5 kV
